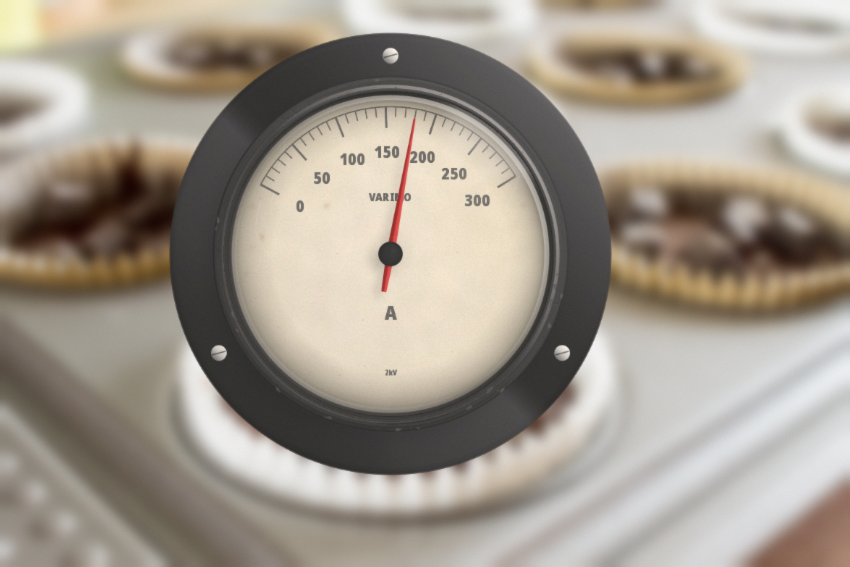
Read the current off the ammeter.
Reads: 180 A
